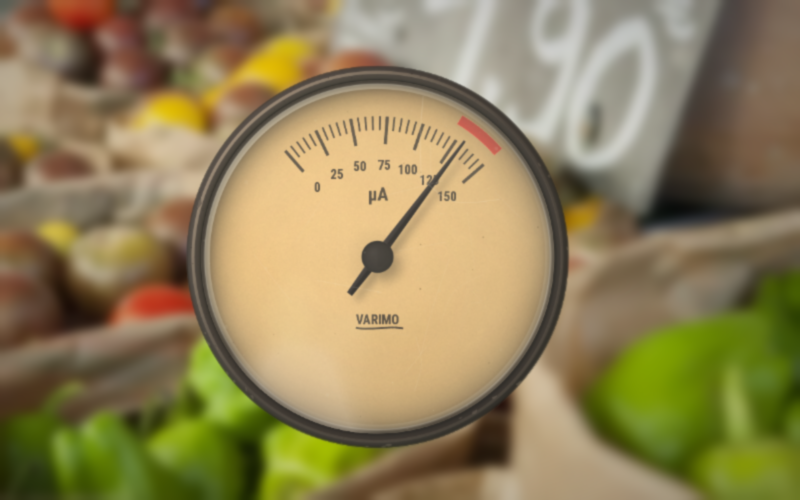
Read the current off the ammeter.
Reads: 130 µA
